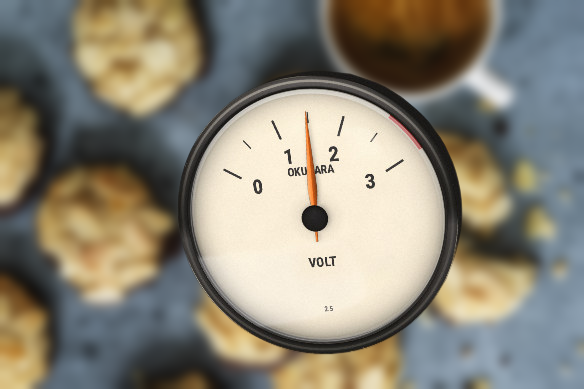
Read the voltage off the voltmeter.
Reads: 1.5 V
